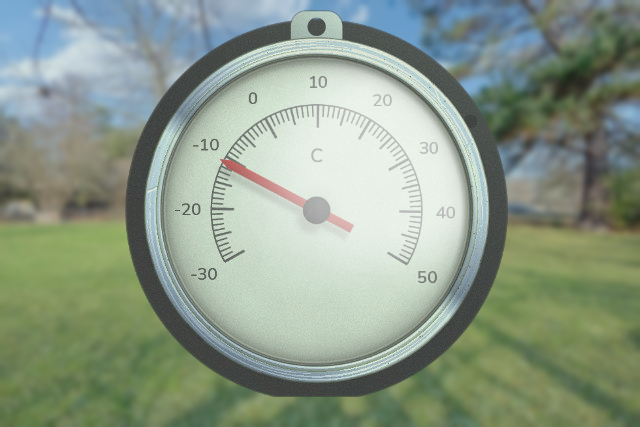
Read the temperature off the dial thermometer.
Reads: -11 °C
